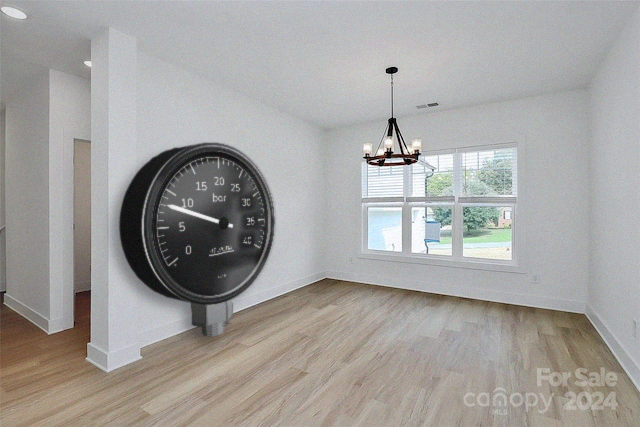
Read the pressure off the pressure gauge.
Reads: 8 bar
